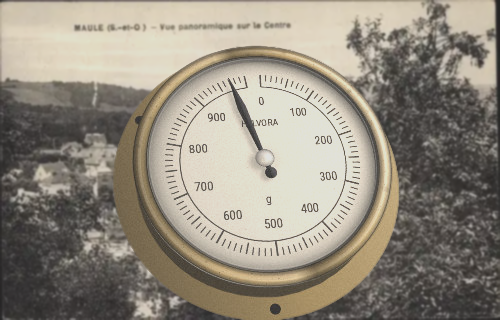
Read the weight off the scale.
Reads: 970 g
